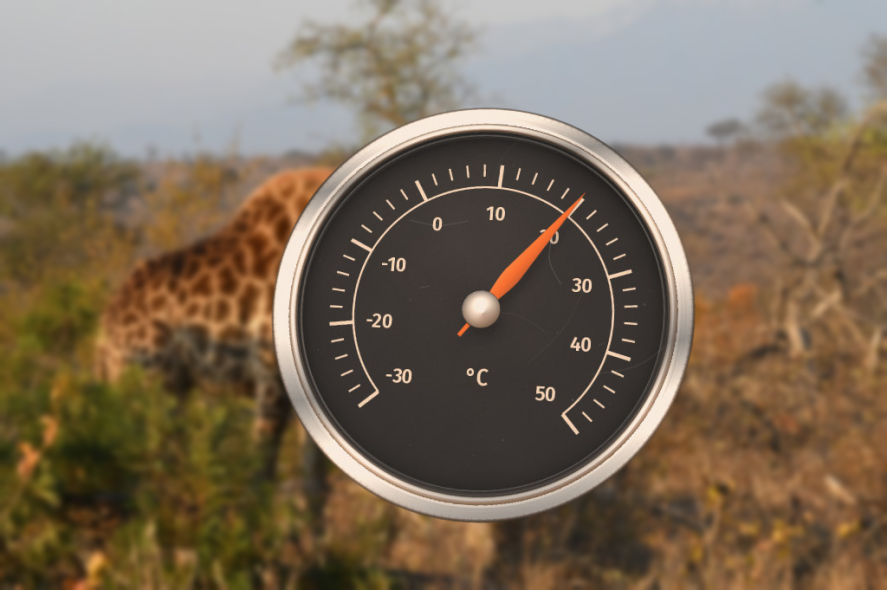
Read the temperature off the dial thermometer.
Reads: 20 °C
